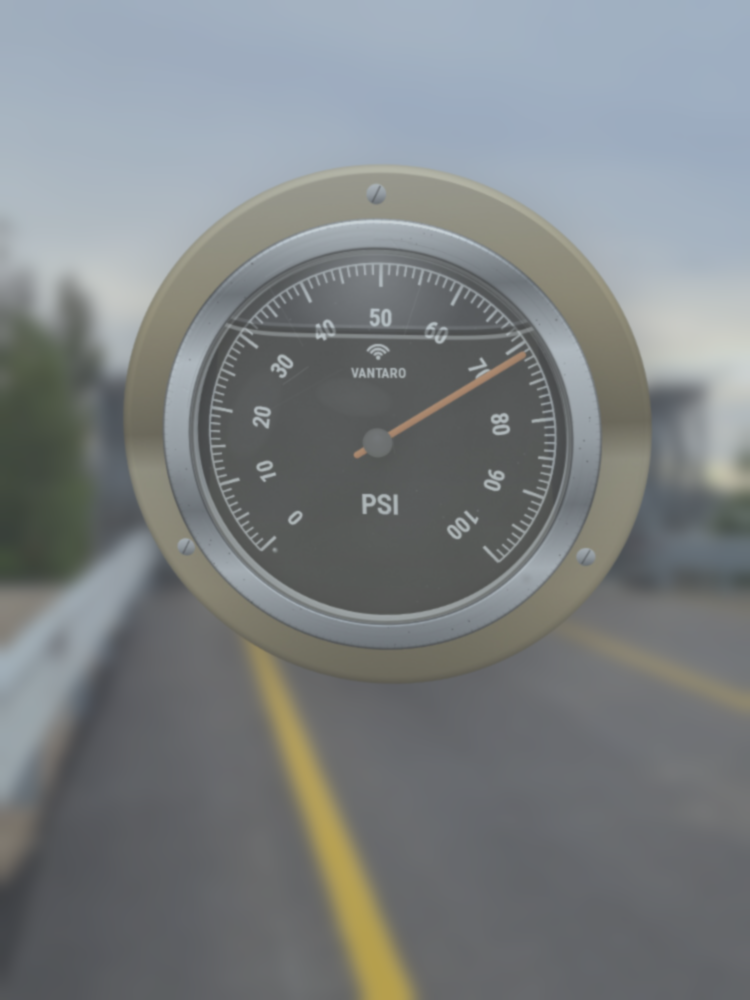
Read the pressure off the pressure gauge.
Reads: 71 psi
